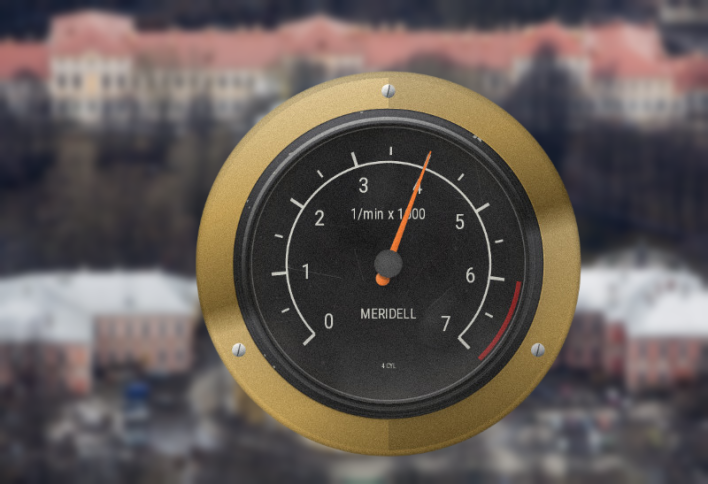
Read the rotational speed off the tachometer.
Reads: 4000 rpm
